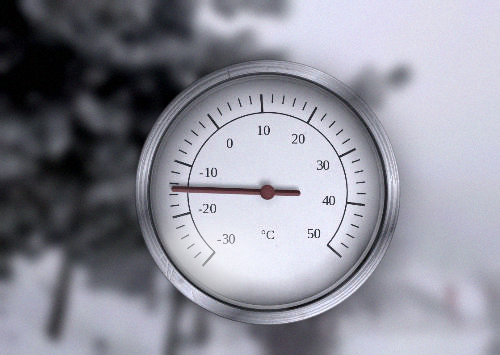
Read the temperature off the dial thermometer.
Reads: -15 °C
